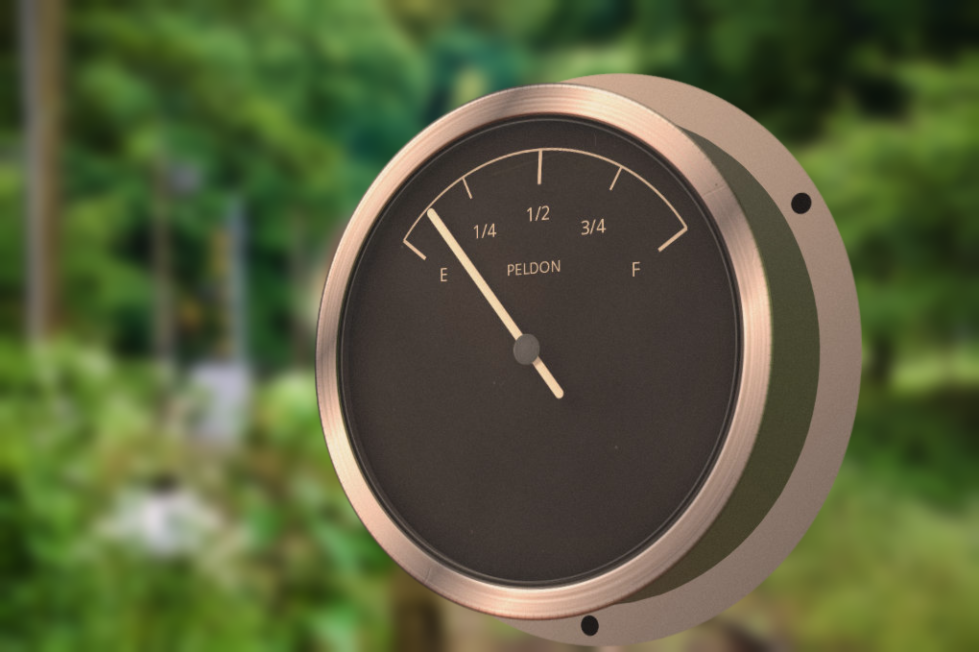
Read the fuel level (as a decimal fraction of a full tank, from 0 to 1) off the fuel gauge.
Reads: 0.125
